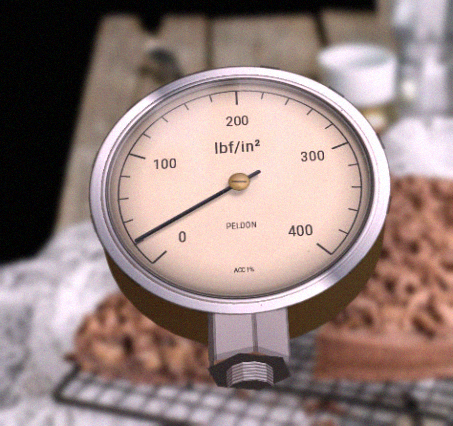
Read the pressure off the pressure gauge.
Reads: 20 psi
